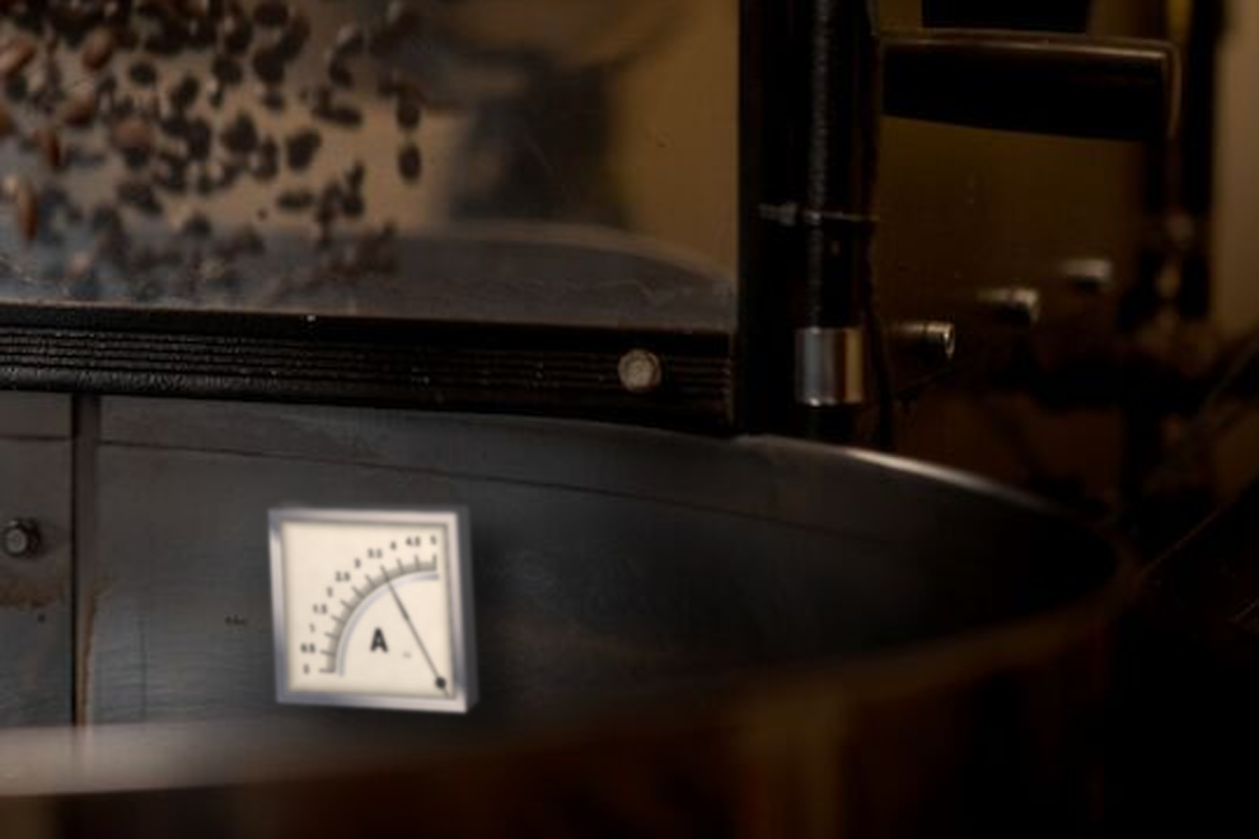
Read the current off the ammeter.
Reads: 3.5 A
